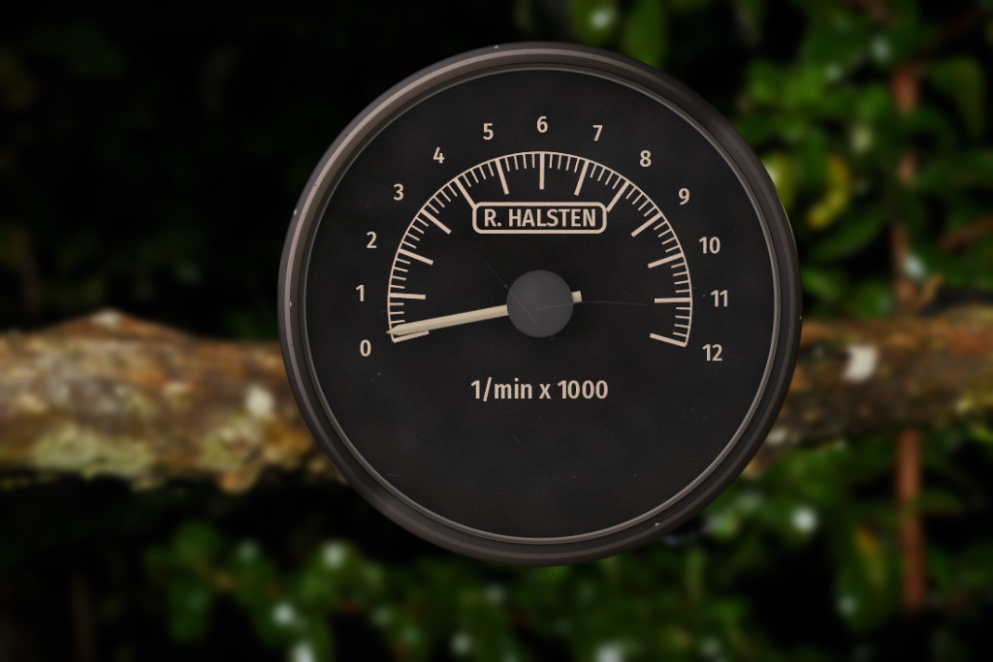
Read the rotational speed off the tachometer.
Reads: 200 rpm
